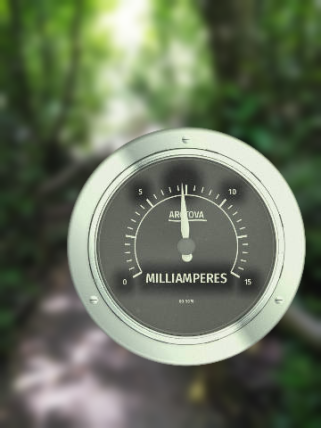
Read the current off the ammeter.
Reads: 7.25 mA
